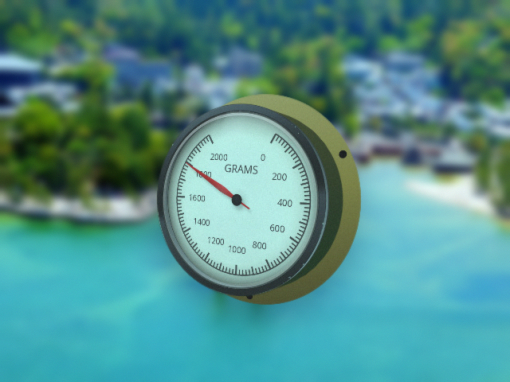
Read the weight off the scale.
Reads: 1800 g
